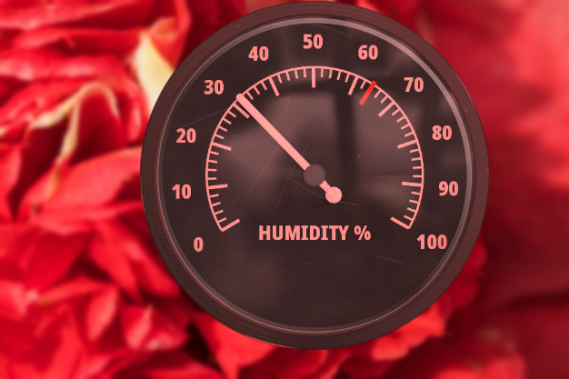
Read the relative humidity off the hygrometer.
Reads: 32 %
